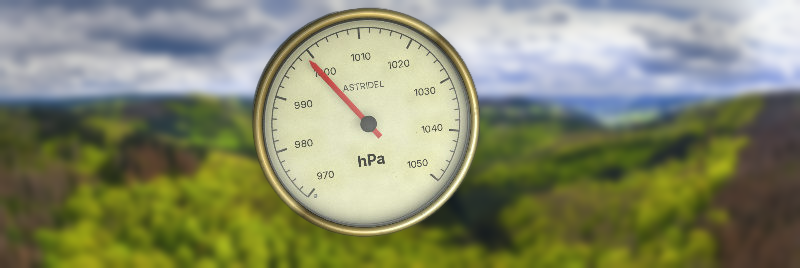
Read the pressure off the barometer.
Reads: 999 hPa
